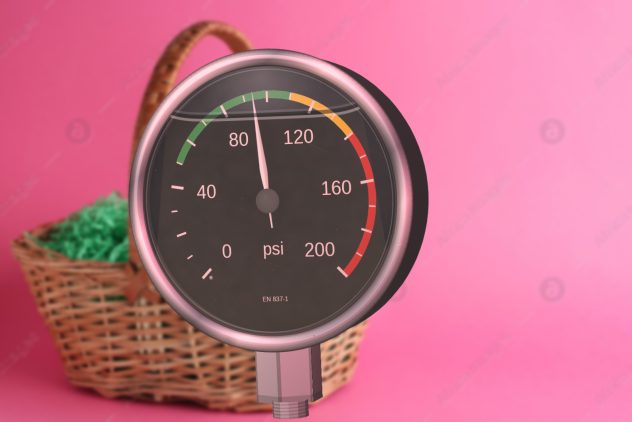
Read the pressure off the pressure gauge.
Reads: 95 psi
